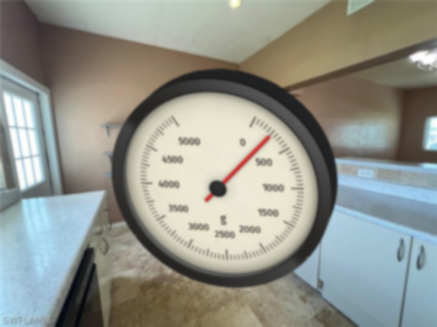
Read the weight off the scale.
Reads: 250 g
